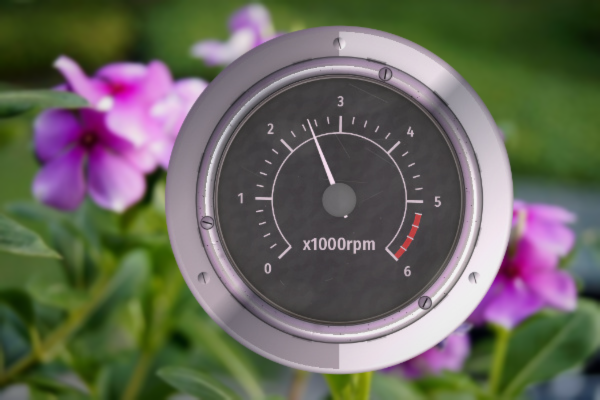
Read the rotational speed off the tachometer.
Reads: 2500 rpm
